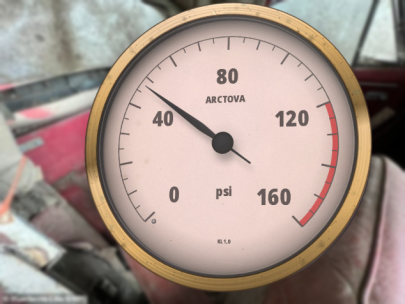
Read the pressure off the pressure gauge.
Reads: 47.5 psi
